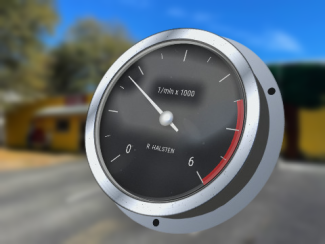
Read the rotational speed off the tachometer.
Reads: 1750 rpm
